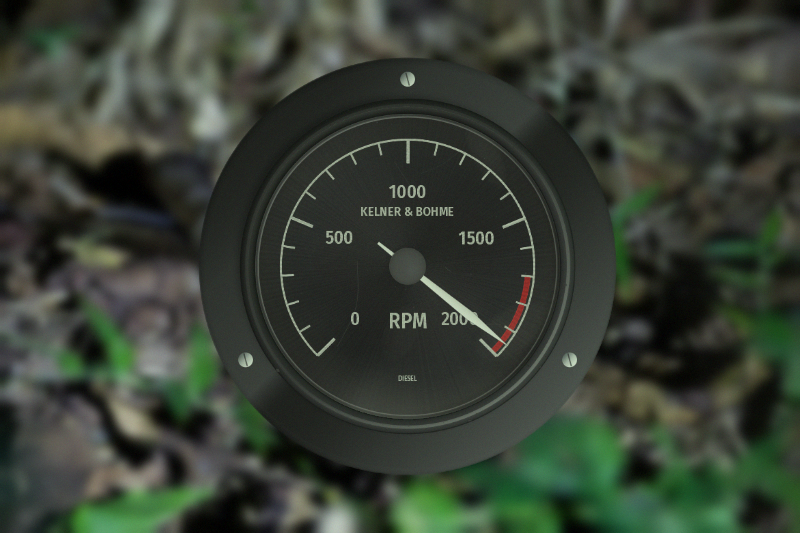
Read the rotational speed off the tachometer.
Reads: 1950 rpm
